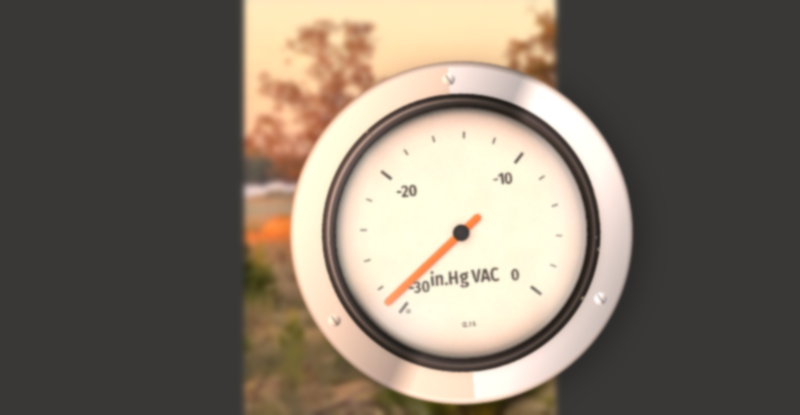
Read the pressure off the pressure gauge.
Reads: -29 inHg
